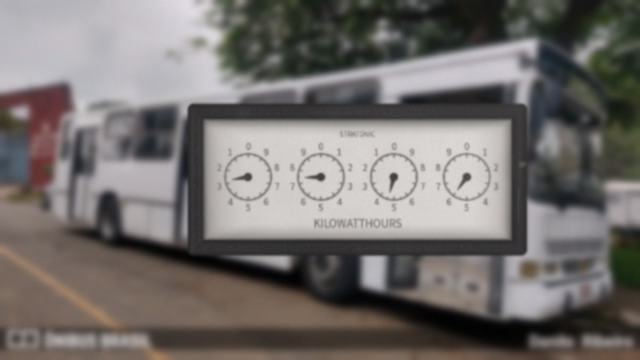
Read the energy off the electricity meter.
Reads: 2746 kWh
